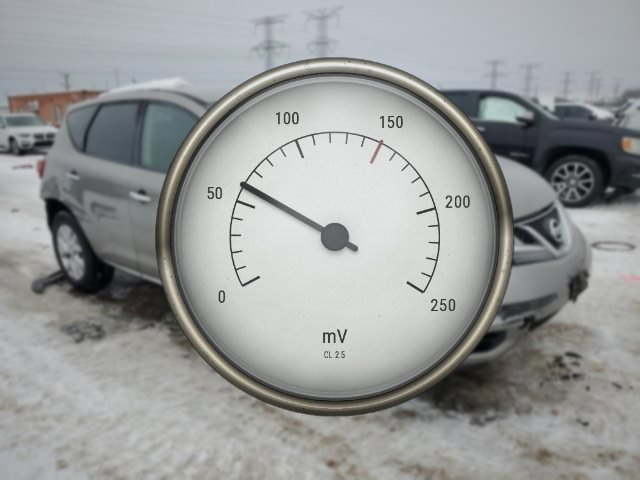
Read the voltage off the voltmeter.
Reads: 60 mV
